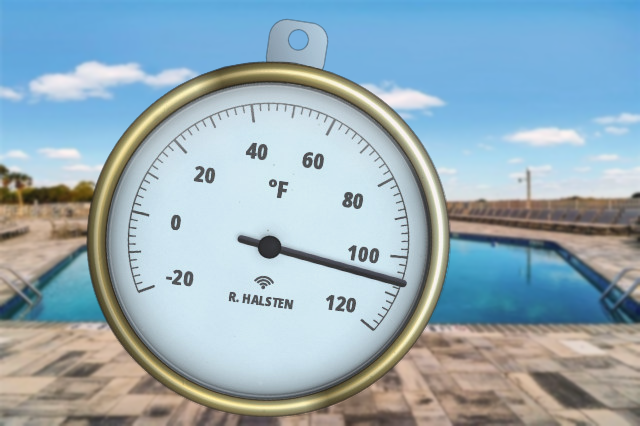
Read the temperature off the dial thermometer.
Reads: 106 °F
